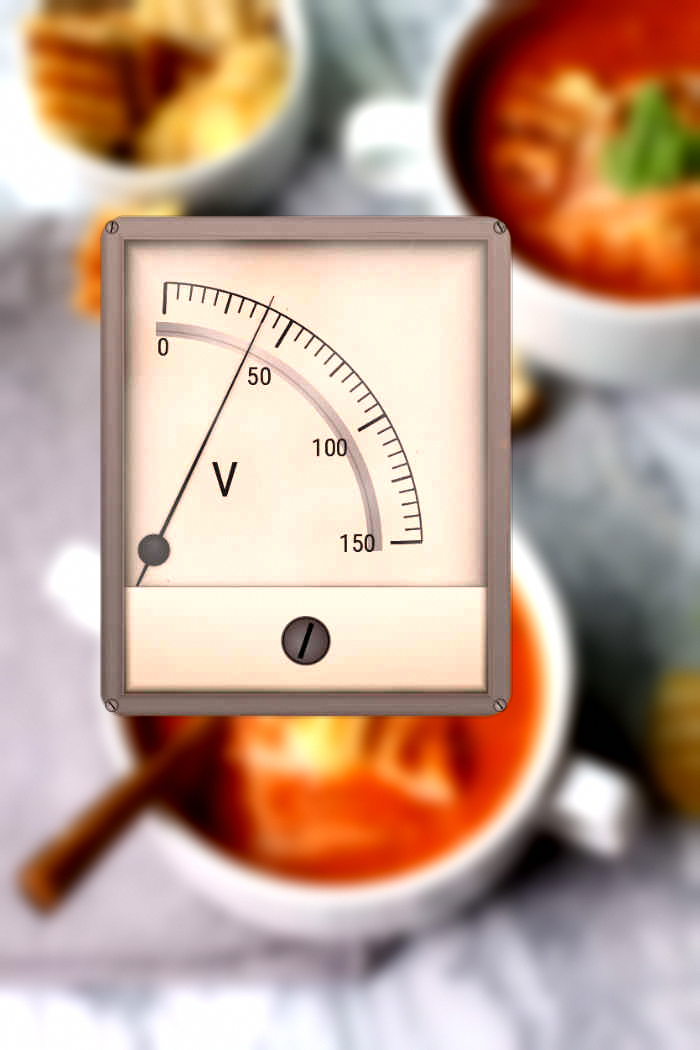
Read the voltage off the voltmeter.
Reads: 40 V
